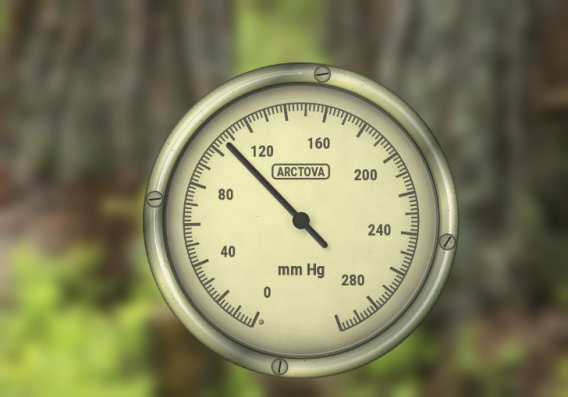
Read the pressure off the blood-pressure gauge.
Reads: 106 mmHg
